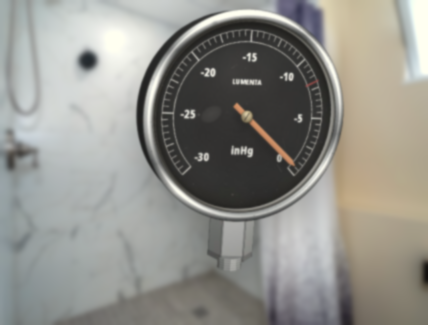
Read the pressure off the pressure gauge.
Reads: -0.5 inHg
